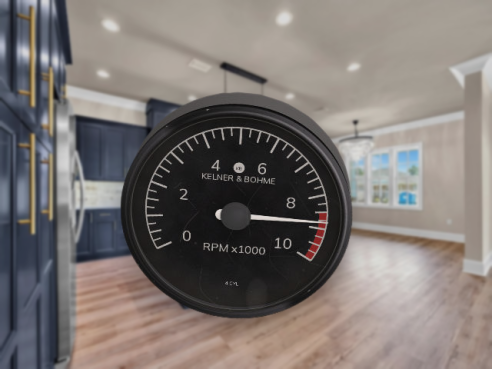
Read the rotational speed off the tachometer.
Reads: 8750 rpm
